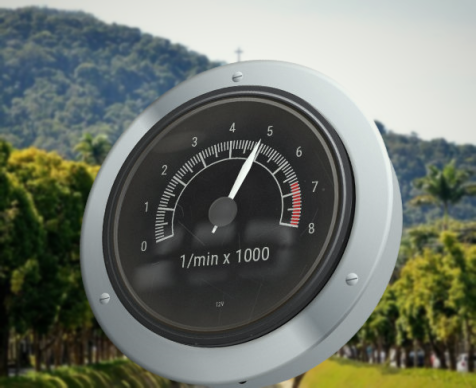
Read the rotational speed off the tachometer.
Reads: 5000 rpm
